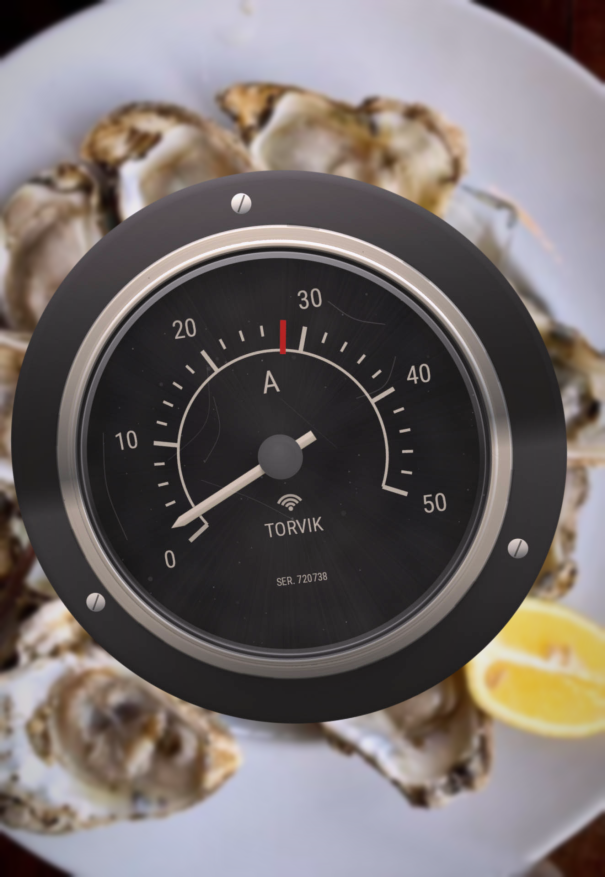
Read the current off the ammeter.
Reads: 2 A
